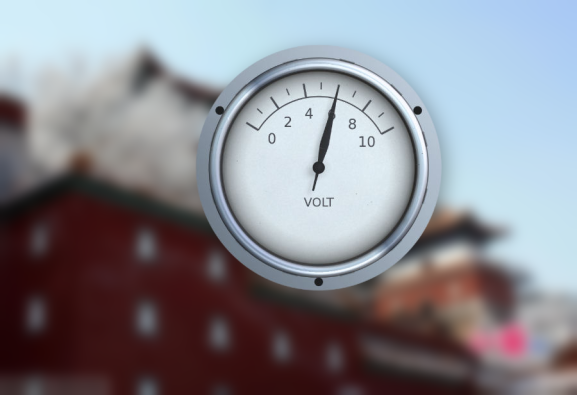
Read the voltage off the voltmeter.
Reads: 6 V
